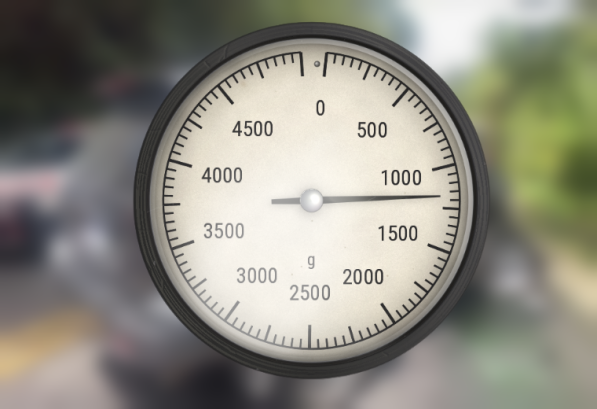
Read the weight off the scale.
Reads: 1175 g
